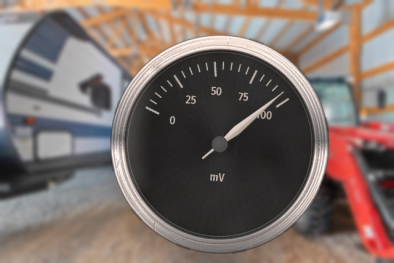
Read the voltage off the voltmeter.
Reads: 95 mV
